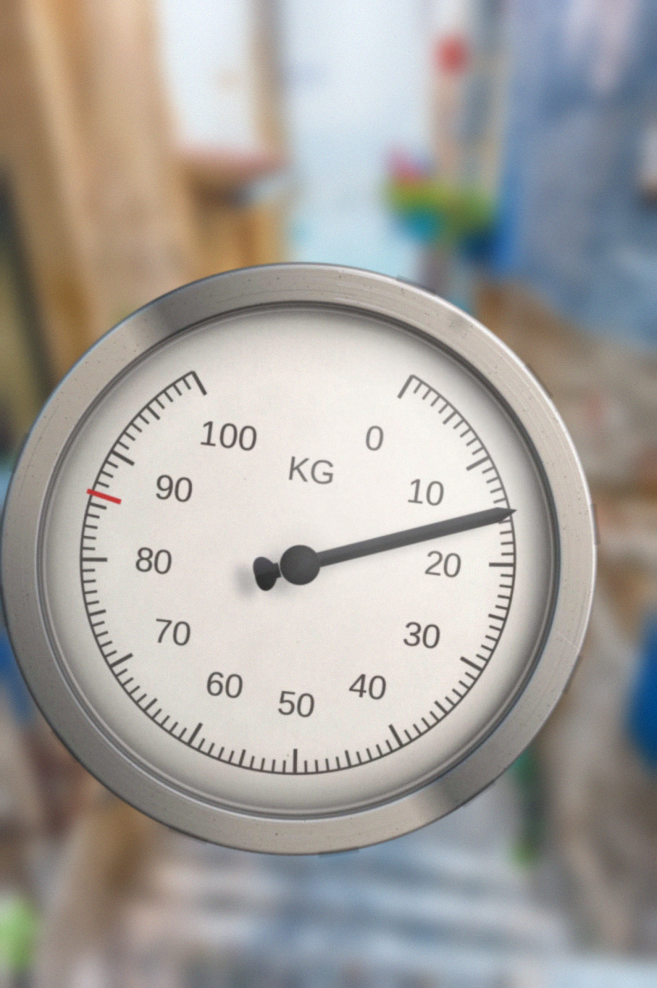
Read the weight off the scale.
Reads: 15 kg
